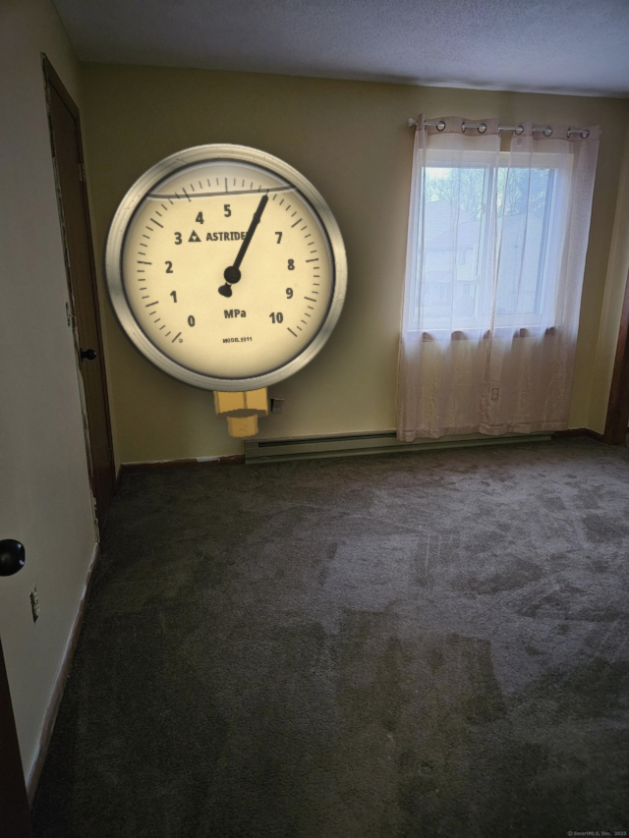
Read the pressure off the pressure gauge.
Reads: 6 MPa
